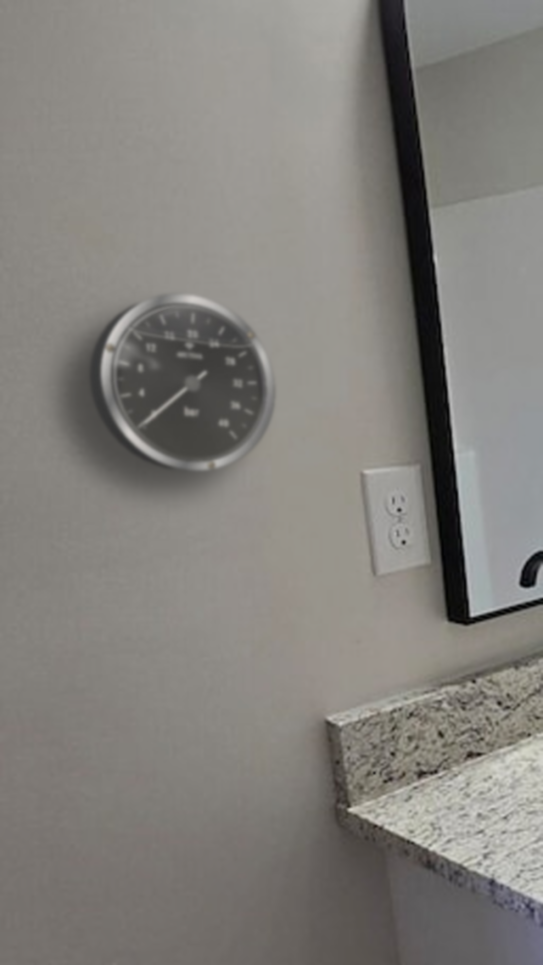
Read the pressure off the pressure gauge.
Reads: 0 bar
